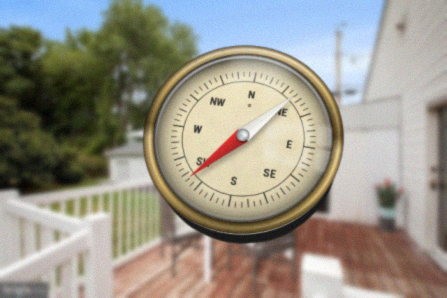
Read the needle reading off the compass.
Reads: 220 °
